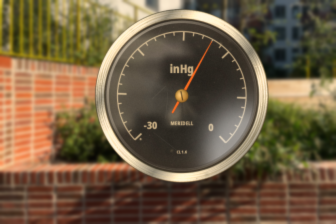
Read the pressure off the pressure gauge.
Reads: -12 inHg
